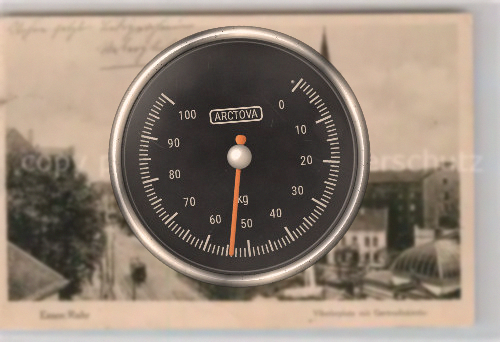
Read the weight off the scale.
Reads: 54 kg
